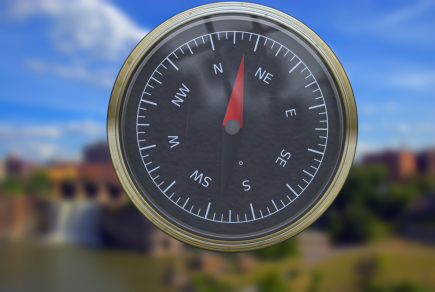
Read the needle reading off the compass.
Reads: 22.5 °
